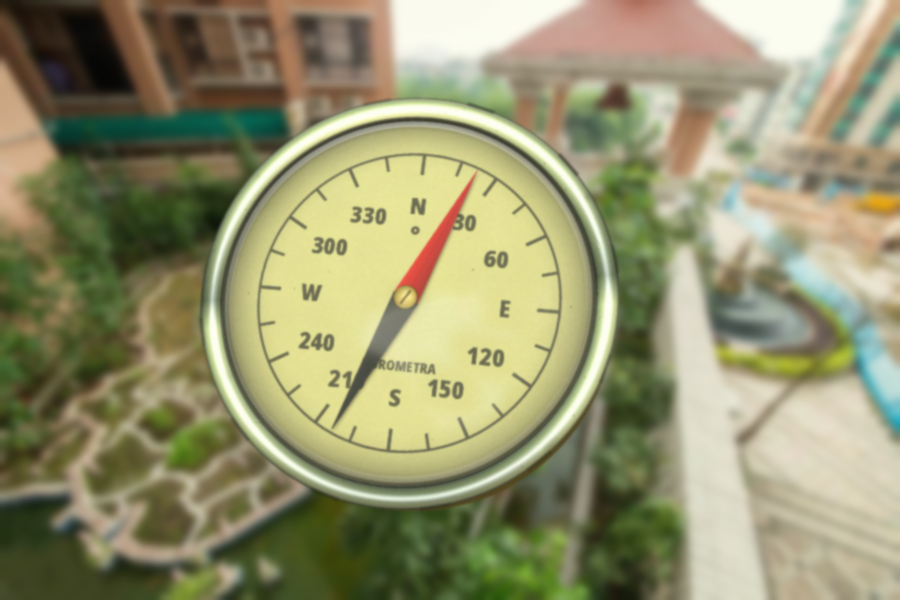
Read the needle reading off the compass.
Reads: 22.5 °
